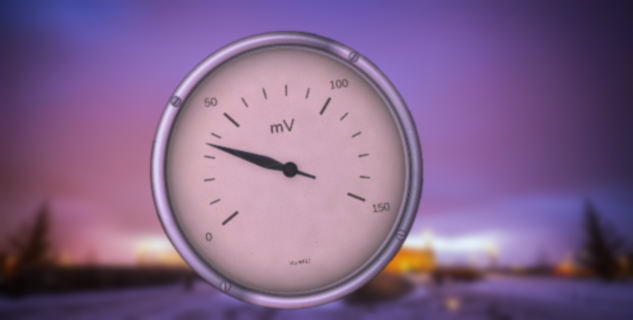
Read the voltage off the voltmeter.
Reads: 35 mV
